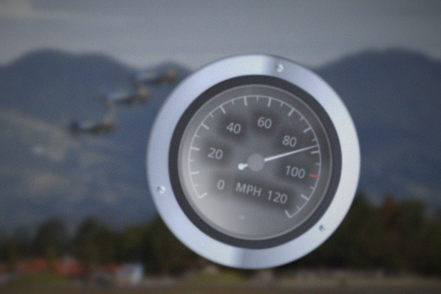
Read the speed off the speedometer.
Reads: 87.5 mph
